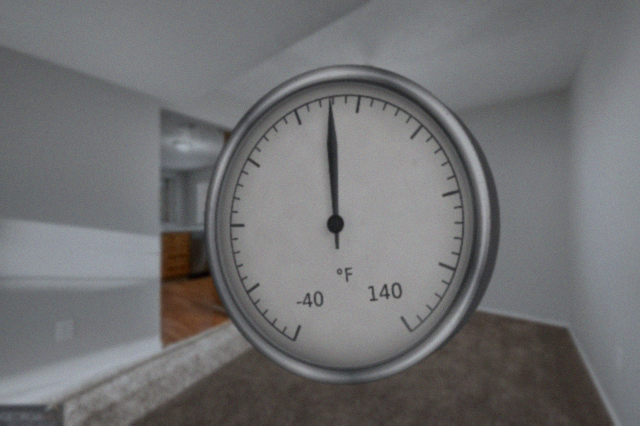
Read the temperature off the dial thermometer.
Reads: 52 °F
